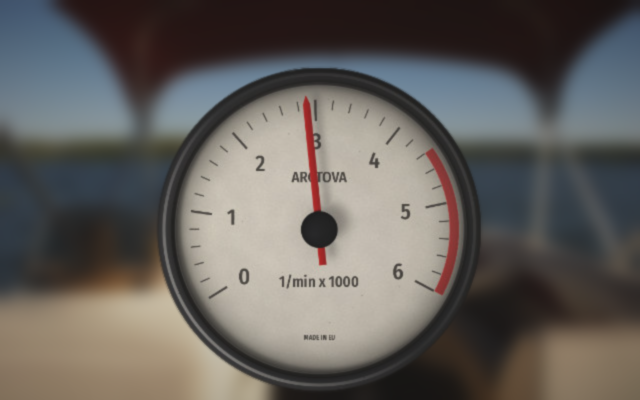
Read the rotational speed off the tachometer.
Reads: 2900 rpm
